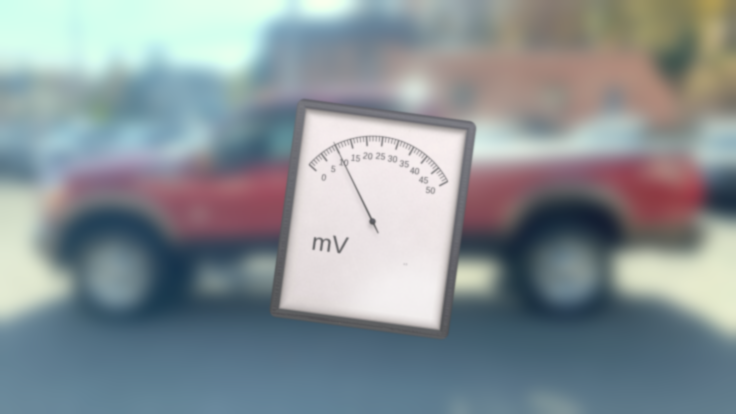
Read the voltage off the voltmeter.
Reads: 10 mV
